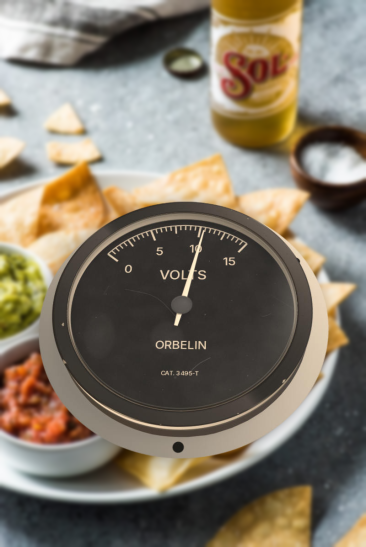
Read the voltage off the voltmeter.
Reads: 10.5 V
